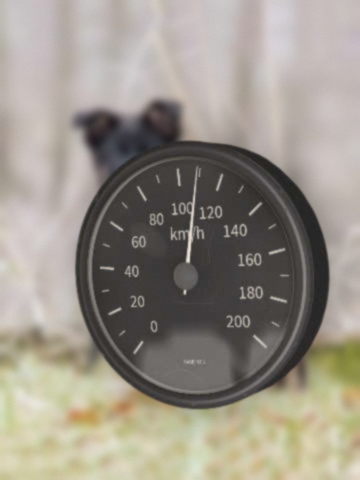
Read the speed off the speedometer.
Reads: 110 km/h
